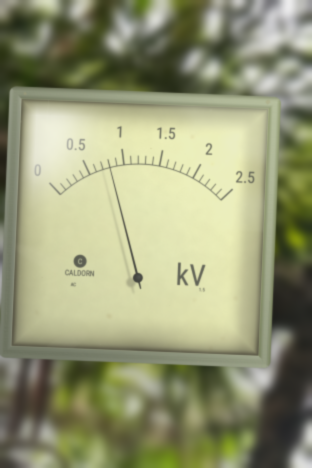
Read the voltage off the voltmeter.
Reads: 0.8 kV
